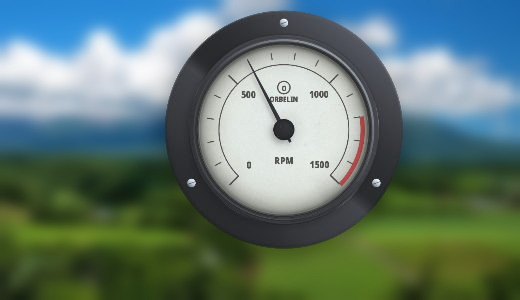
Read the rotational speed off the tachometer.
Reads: 600 rpm
